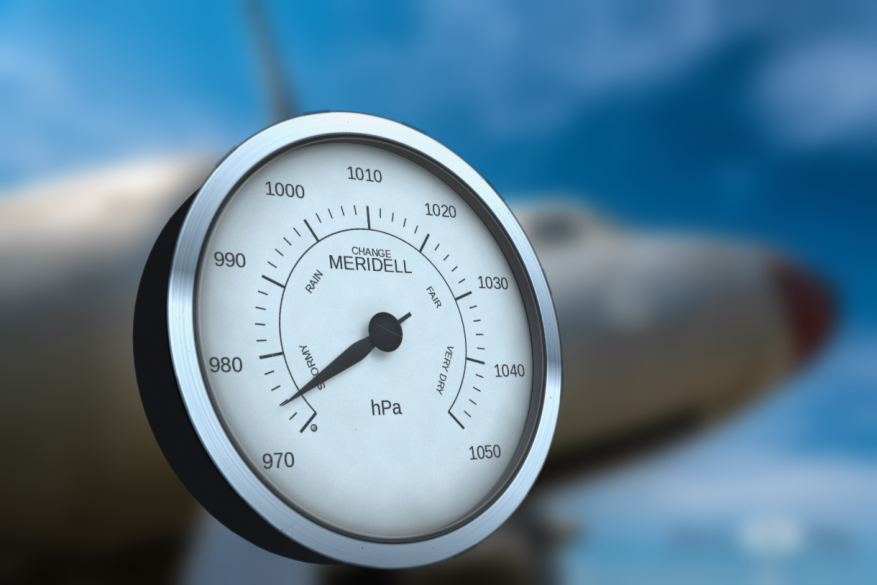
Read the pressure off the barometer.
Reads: 974 hPa
